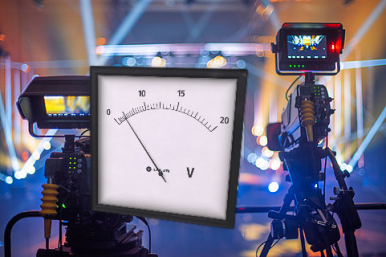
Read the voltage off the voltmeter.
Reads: 5 V
